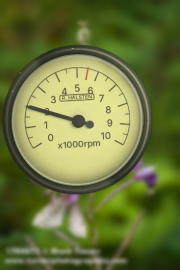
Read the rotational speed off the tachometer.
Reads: 2000 rpm
